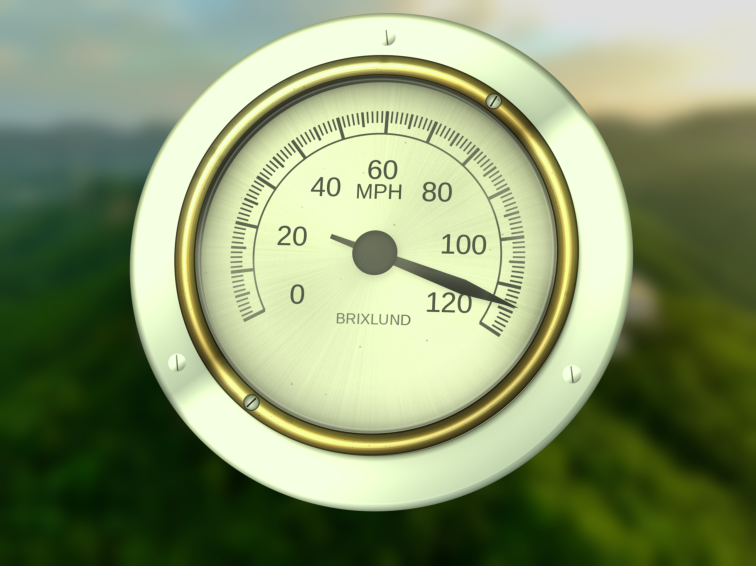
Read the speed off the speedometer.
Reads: 114 mph
